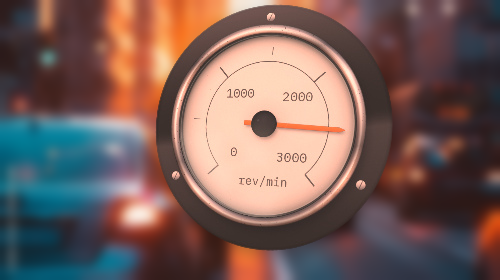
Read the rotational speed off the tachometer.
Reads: 2500 rpm
